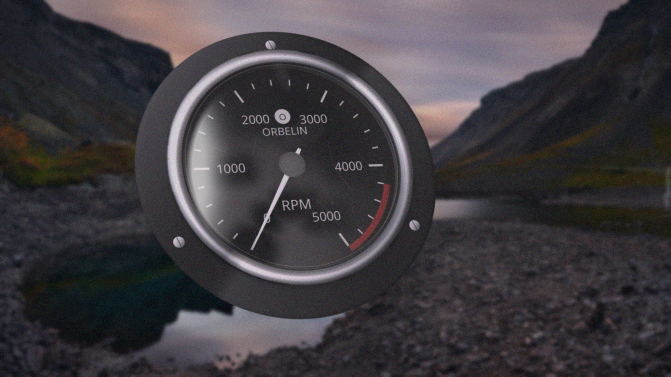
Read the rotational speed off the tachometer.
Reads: 0 rpm
